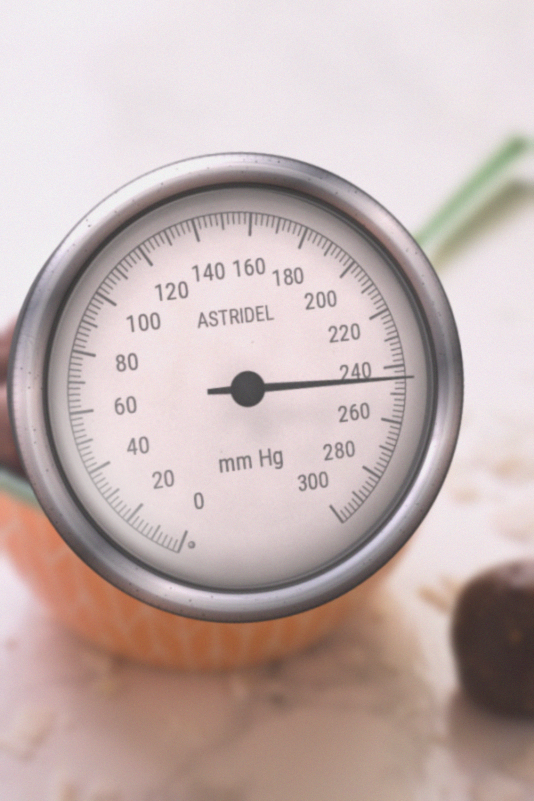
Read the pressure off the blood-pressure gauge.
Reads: 244 mmHg
